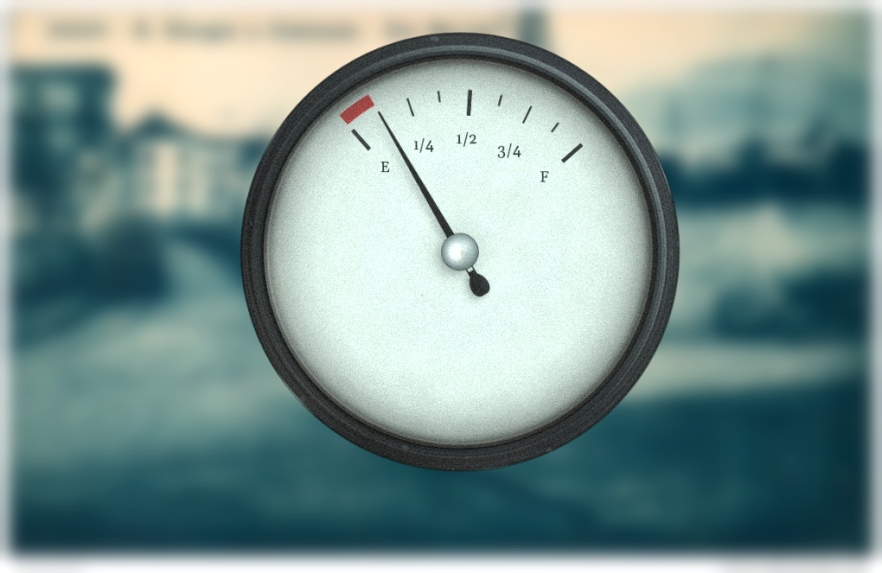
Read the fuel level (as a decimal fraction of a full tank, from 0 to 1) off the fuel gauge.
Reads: 0.125
